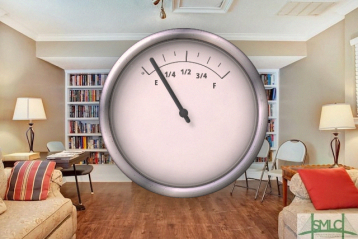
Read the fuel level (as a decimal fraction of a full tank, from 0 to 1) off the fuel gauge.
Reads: 0.125
